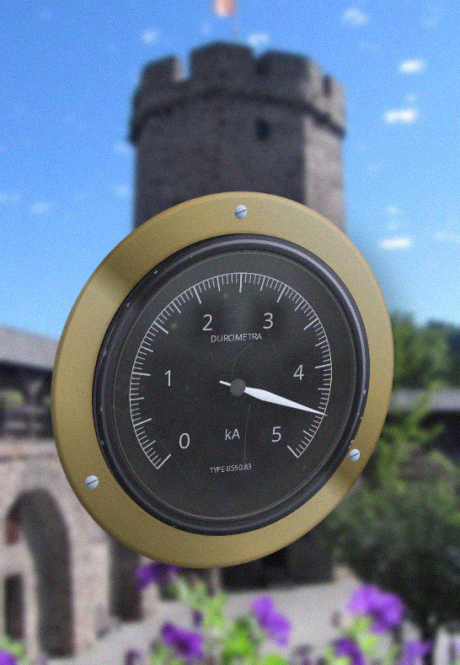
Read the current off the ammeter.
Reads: 4.5 kA
